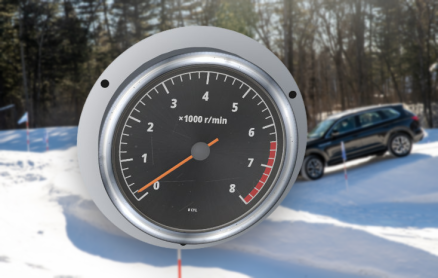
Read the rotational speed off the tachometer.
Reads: 200 rpm
